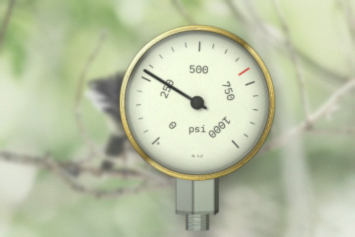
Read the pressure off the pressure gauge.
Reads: 275 psi
